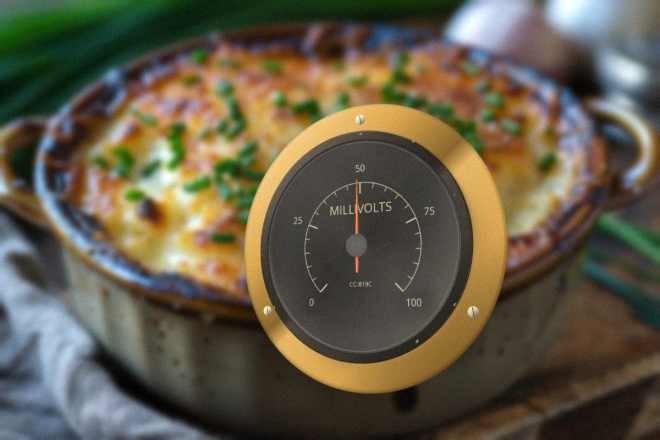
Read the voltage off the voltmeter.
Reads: 50 mV
